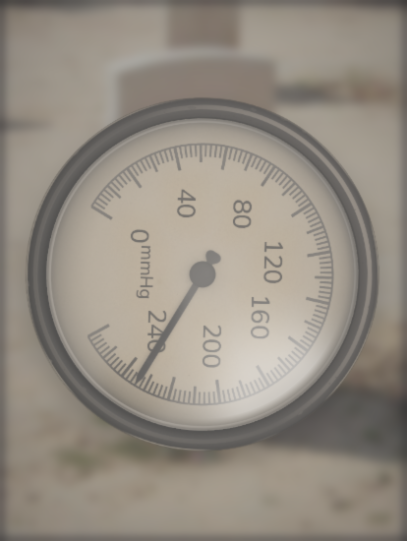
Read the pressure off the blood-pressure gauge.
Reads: 234 mmHg
